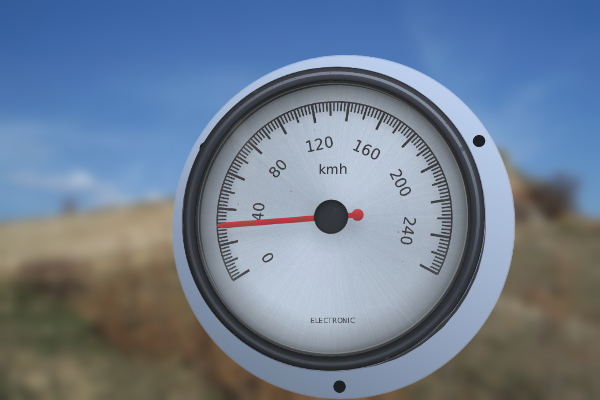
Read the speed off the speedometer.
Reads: 30 km/h
